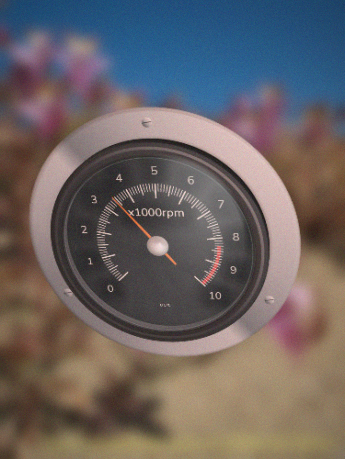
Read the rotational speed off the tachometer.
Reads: 3500 rpm
